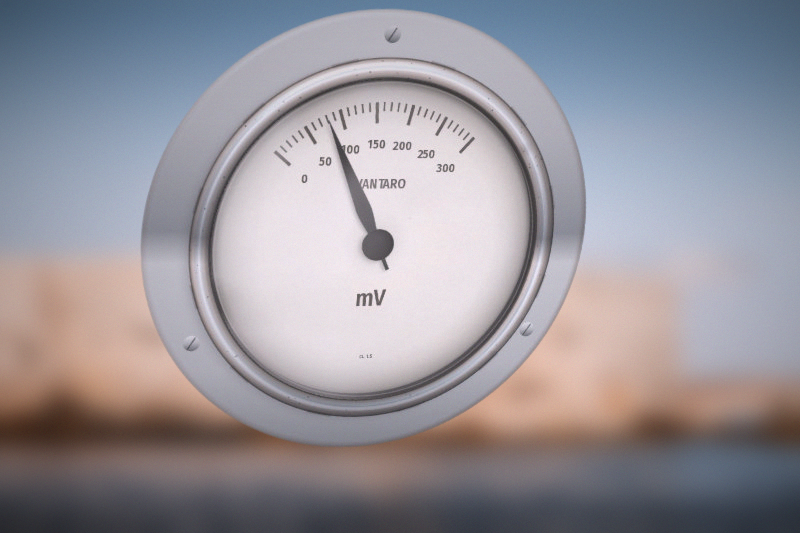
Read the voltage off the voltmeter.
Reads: 80 mV
